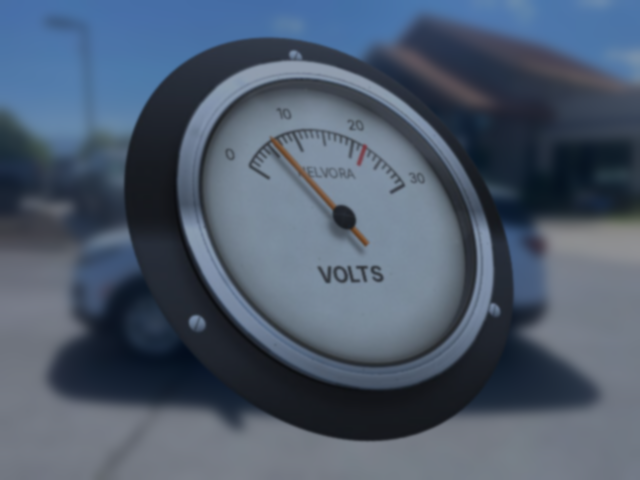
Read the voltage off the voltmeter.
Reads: 5 V
